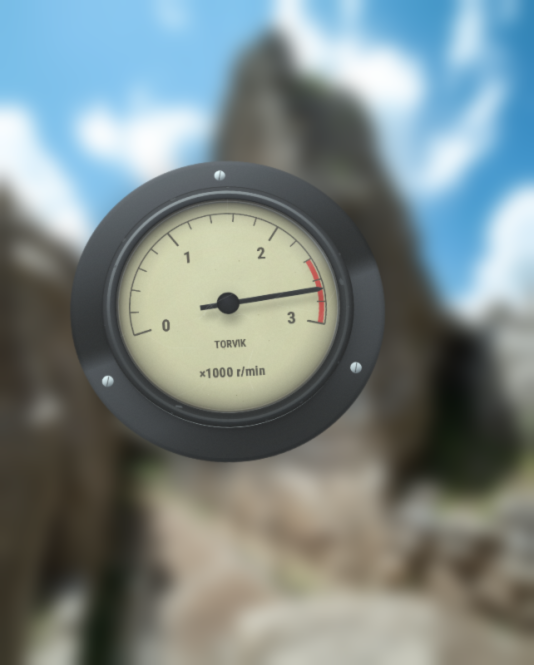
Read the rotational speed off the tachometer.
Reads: 2700 rpm
